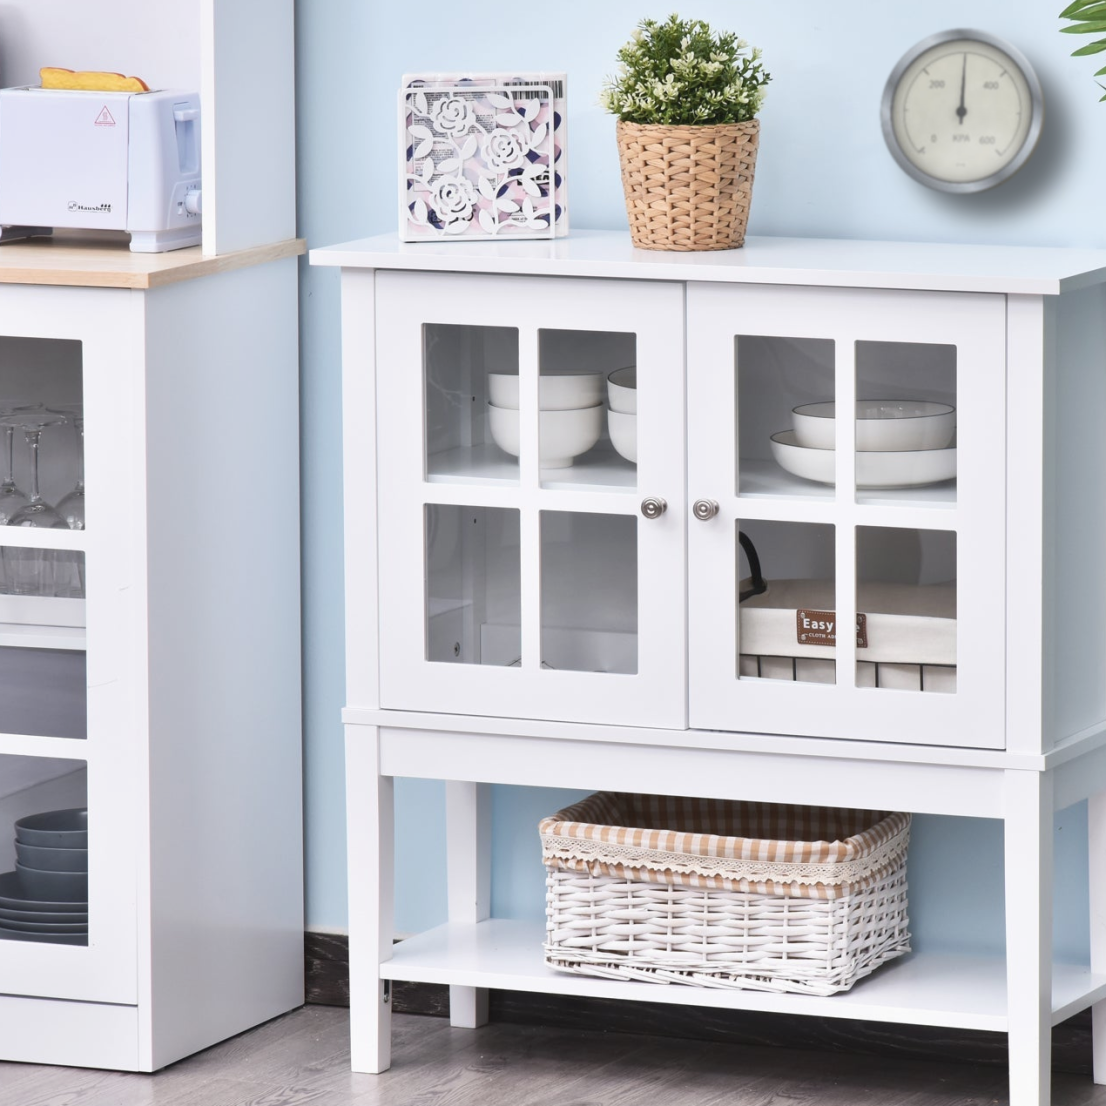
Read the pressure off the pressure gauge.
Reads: 300 kPa
